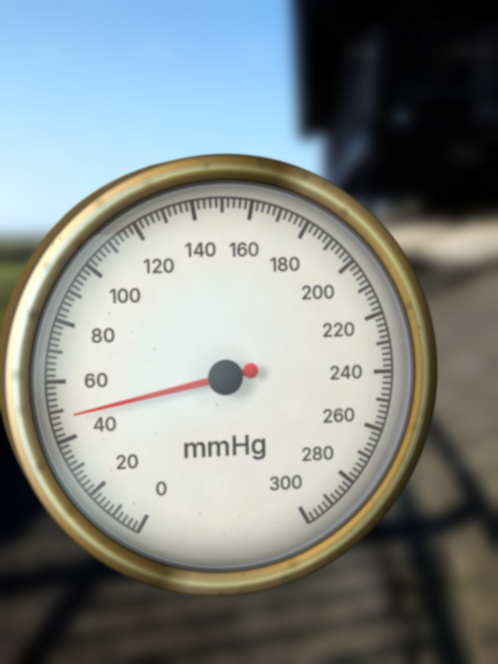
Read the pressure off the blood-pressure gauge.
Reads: 48 mmHg
